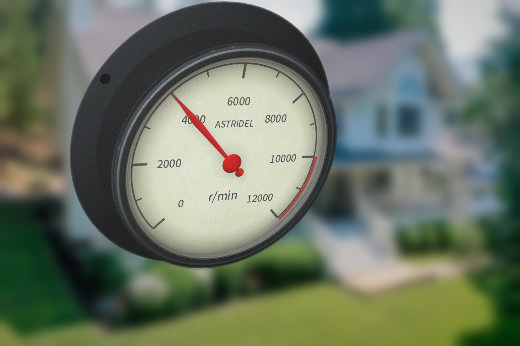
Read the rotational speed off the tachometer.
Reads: 4000 rpm
